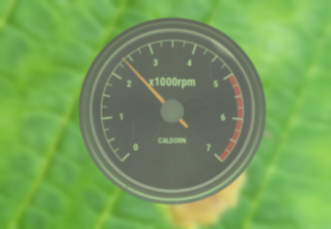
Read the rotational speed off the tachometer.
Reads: 2375 rpm
